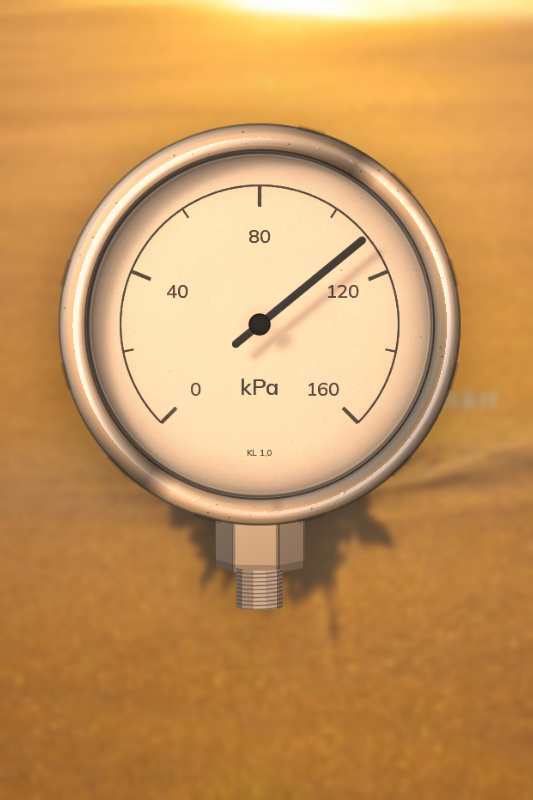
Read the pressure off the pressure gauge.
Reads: 110 kPa
